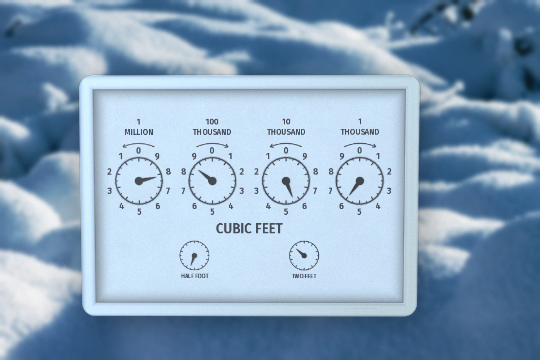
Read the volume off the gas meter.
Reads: 785600 ft³
